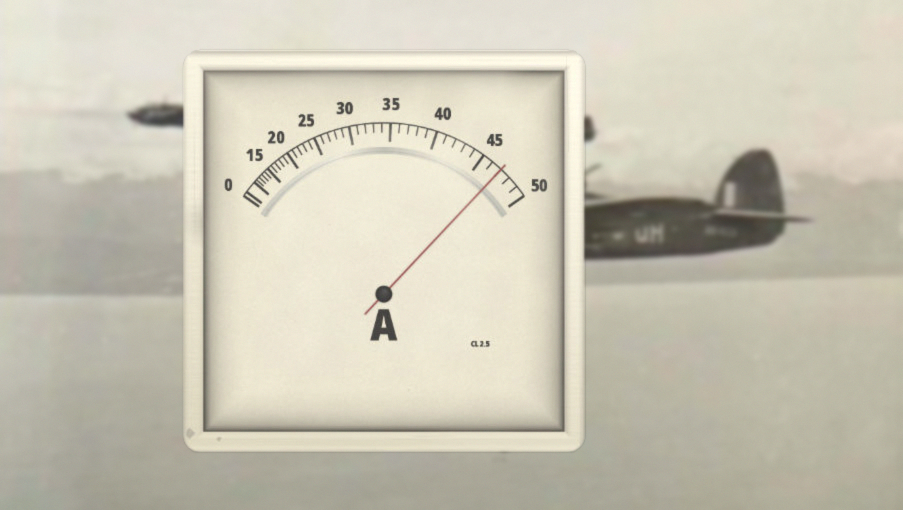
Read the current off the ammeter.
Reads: 47 A
